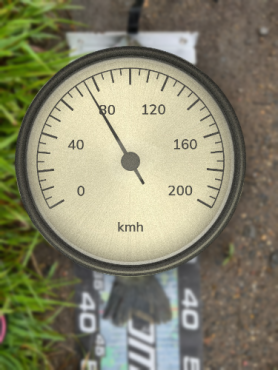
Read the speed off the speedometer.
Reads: 75 km/h
